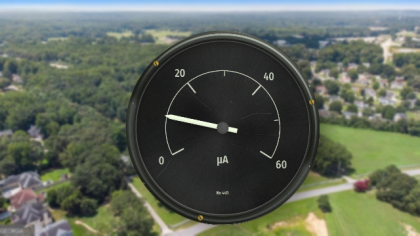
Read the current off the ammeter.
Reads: 10 µA
